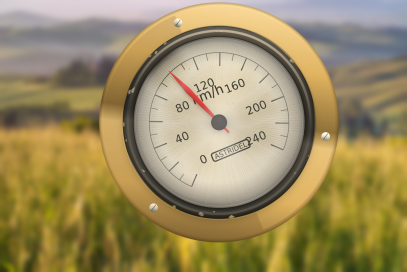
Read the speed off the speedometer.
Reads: 100 km/h
